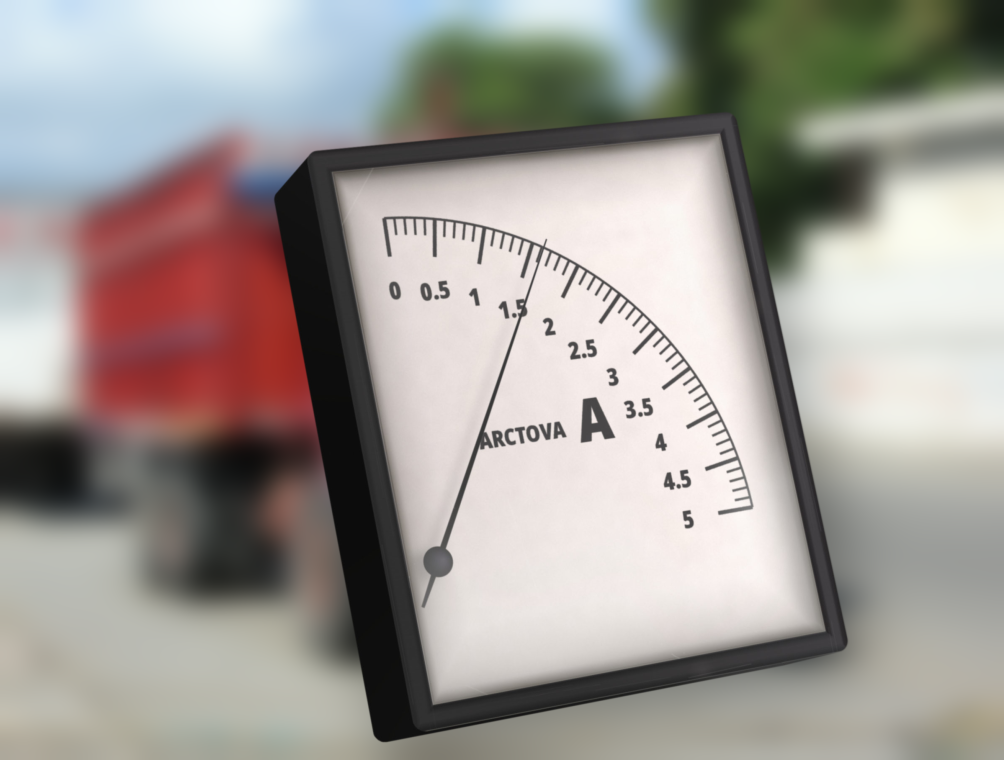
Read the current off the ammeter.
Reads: 1.6 A
